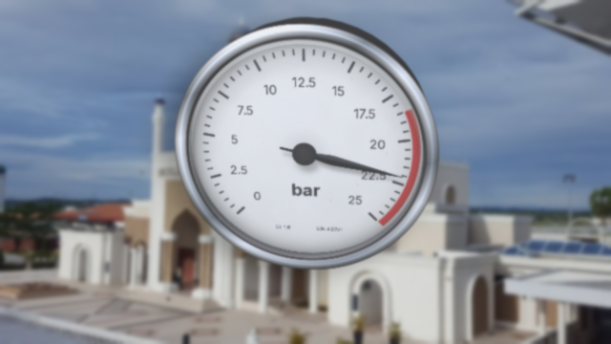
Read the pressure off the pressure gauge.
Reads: 22 bar
